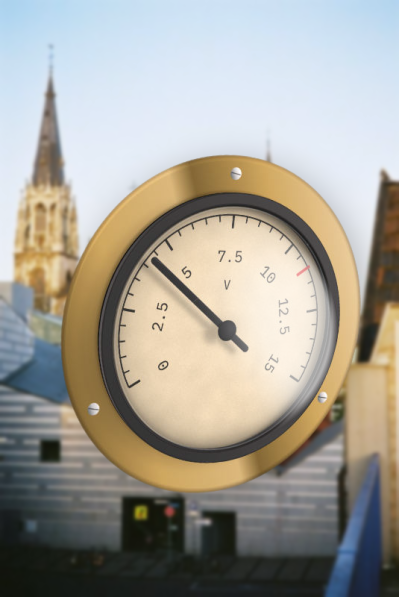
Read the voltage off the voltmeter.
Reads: 4.25 V
